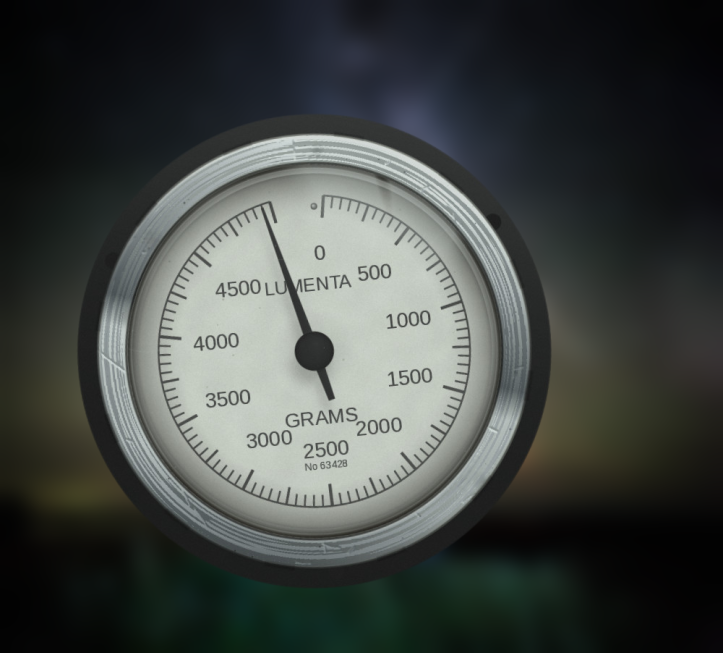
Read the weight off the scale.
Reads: 4950 g
